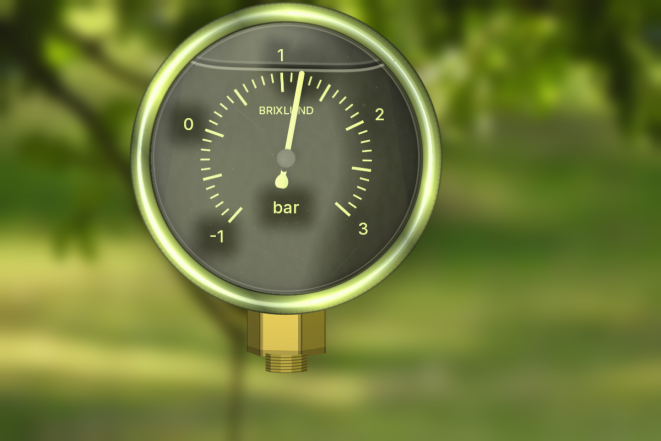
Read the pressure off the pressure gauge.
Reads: 1.2 bar
